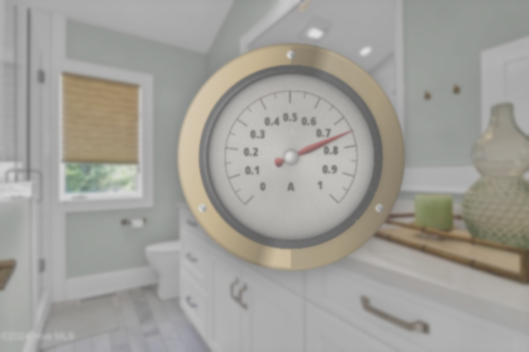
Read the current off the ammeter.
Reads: 0.75 A
